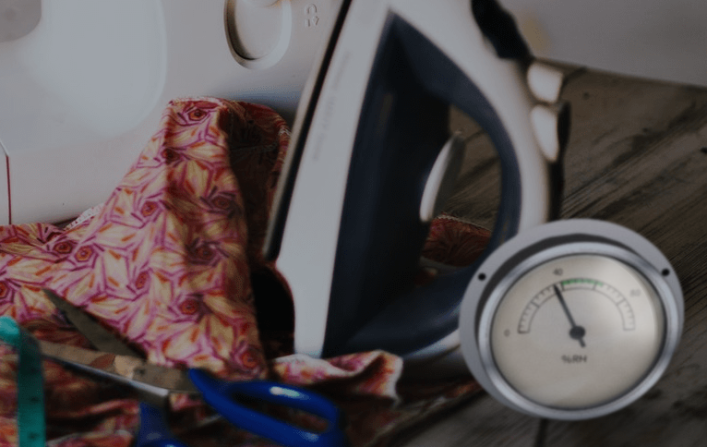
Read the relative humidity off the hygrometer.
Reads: 36 %
